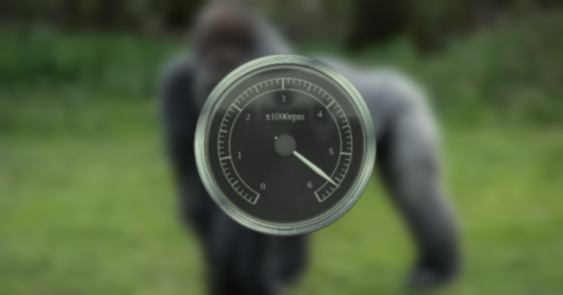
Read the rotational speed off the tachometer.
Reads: 5600 rpm
